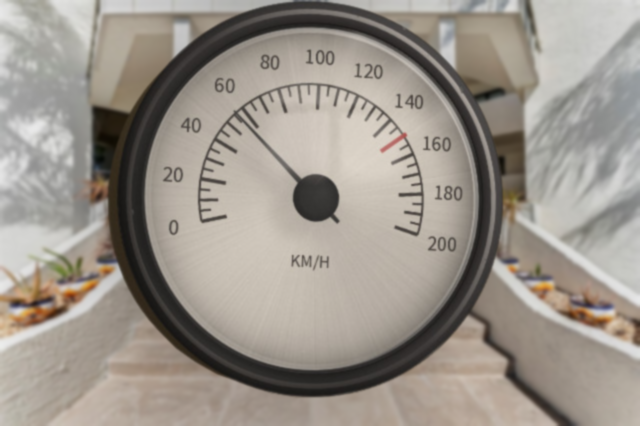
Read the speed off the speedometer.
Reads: 55 km/h
